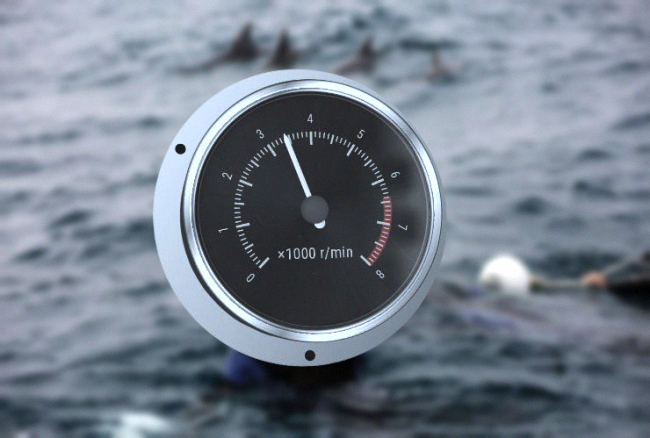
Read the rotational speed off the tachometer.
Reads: 3400 rpm
